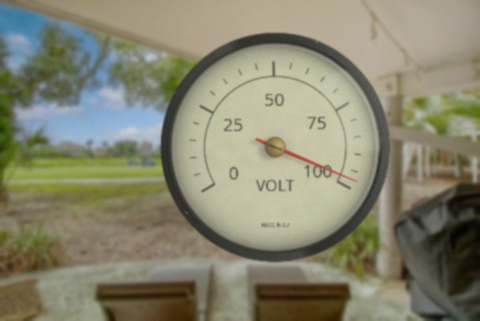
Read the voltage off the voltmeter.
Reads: 97.5 V
